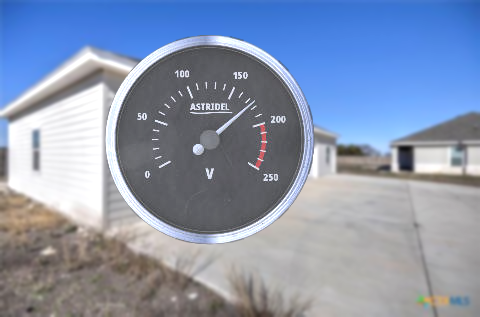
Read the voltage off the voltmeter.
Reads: 175 V
